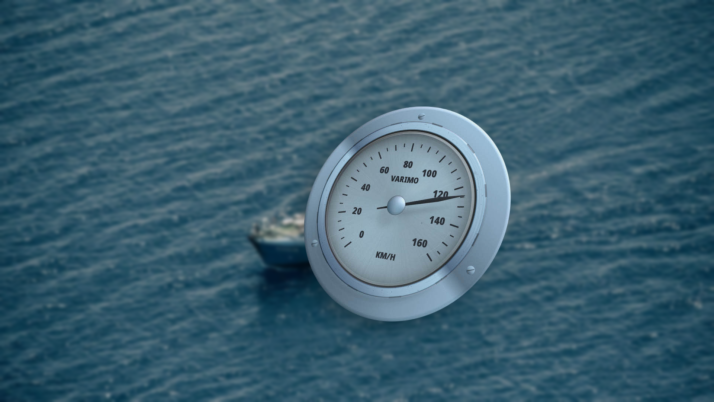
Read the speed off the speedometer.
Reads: 125 km/h
